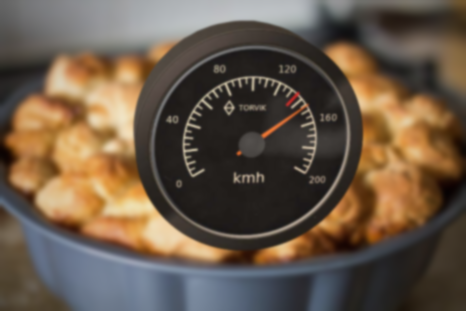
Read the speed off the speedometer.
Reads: 145 km/h
